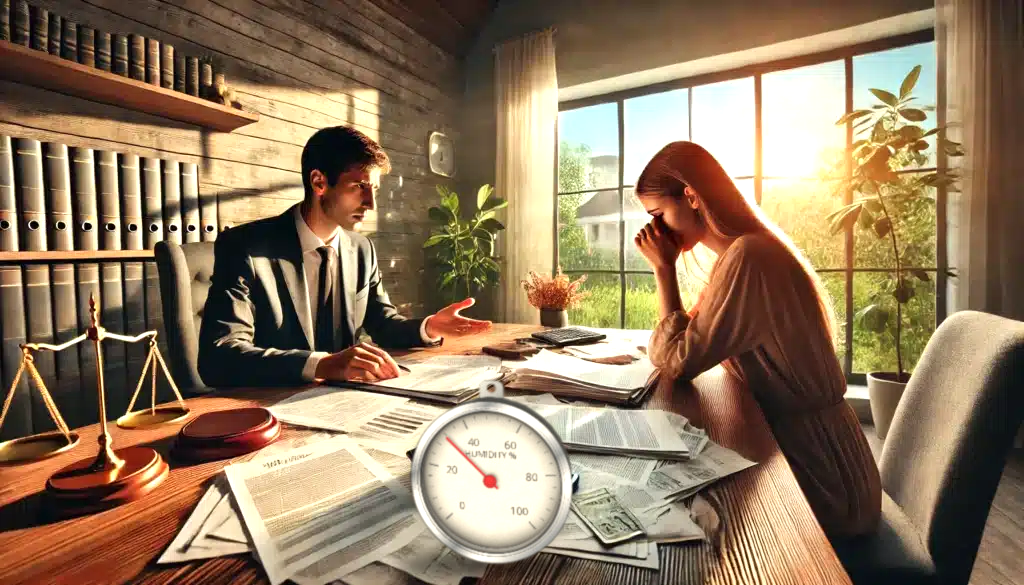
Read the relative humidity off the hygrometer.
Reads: 32 %
